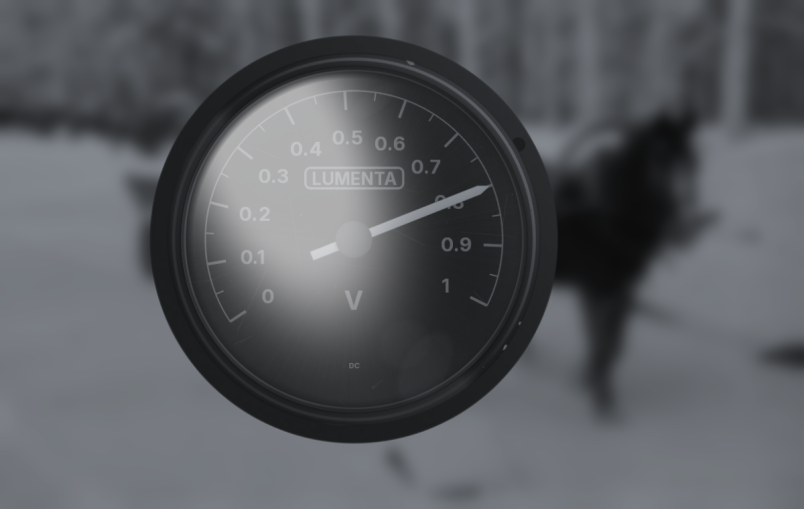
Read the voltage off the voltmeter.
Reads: 0.8 V
